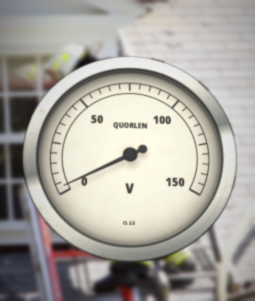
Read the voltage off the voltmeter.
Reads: 2.5 V
